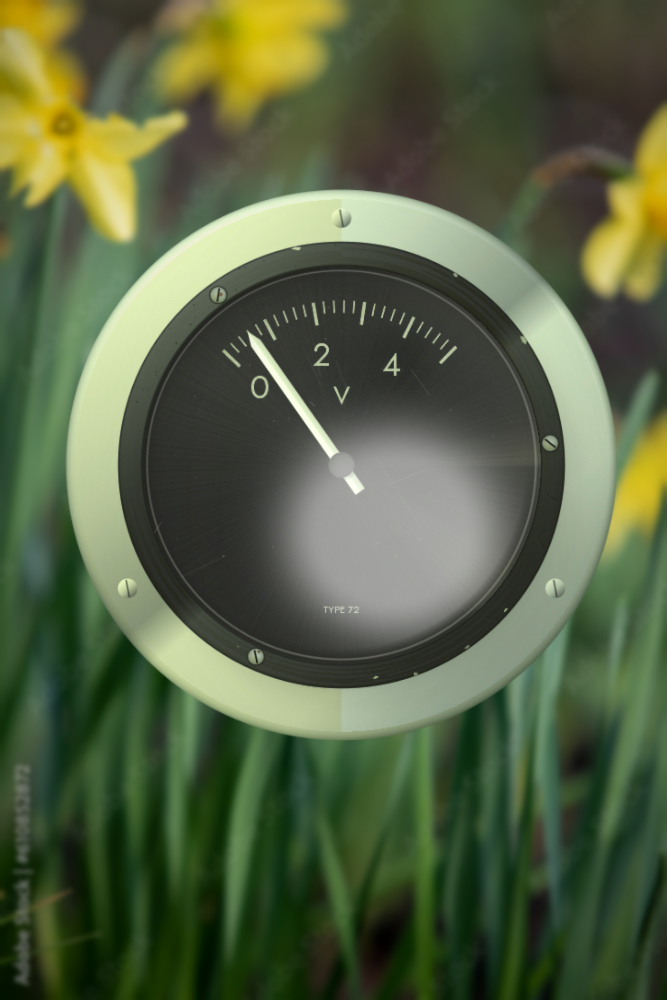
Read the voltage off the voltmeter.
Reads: 0.6 V
